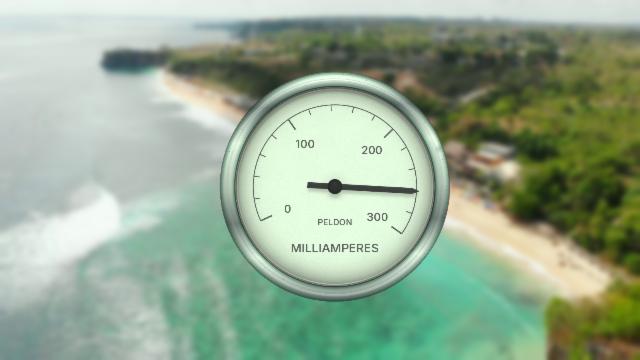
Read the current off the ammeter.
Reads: 260 mA
